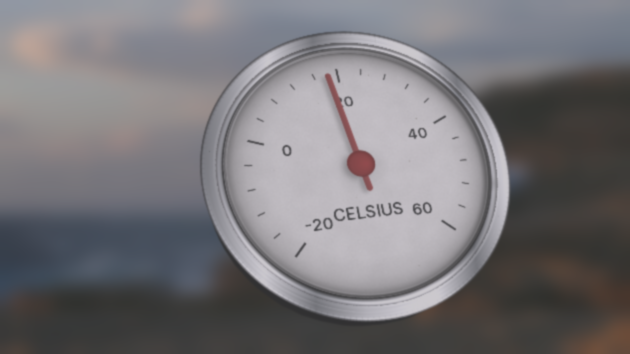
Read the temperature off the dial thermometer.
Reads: 18 °C
